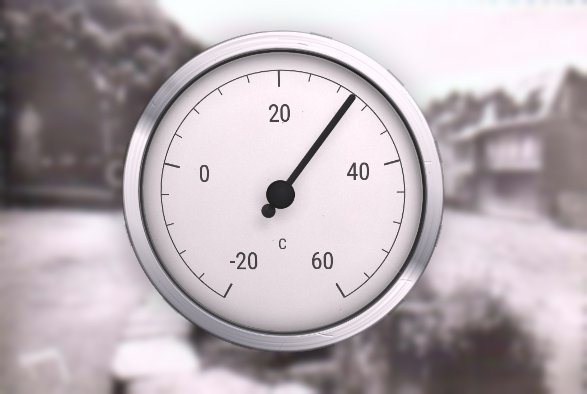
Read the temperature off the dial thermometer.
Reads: 30 °C
